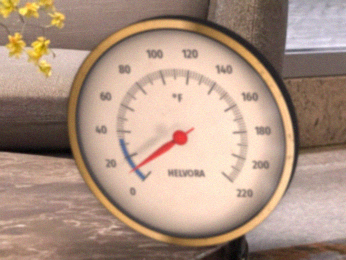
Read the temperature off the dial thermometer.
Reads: 10 °F
